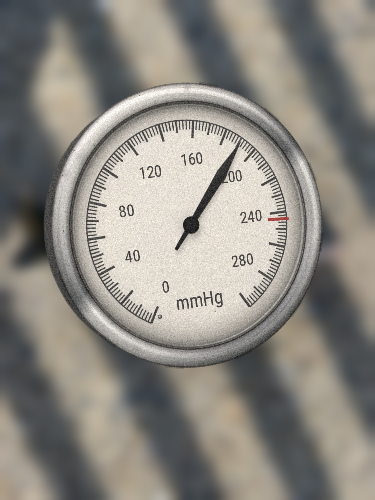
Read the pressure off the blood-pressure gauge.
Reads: 190 mmHg
